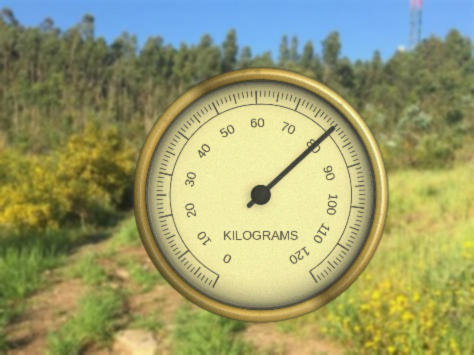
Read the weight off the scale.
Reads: 80 kg
